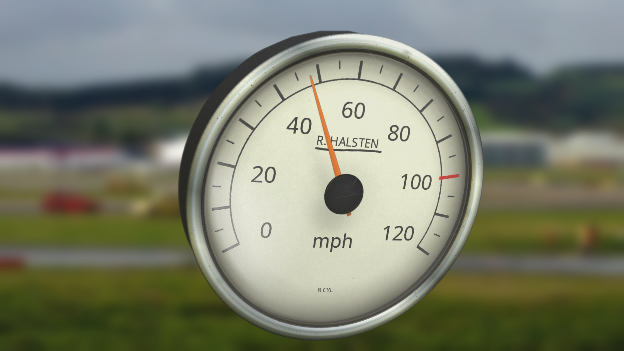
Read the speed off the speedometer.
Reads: 47.5 mph
